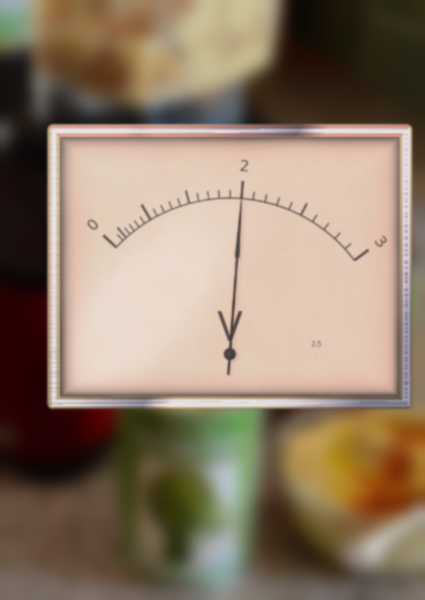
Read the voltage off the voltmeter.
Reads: 2 V
